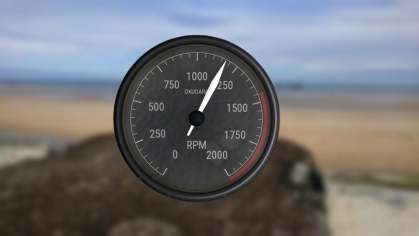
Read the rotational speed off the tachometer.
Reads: 1175 rpm
